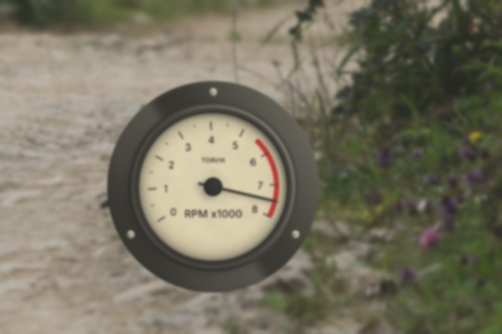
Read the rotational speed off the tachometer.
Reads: 7500 rpm
